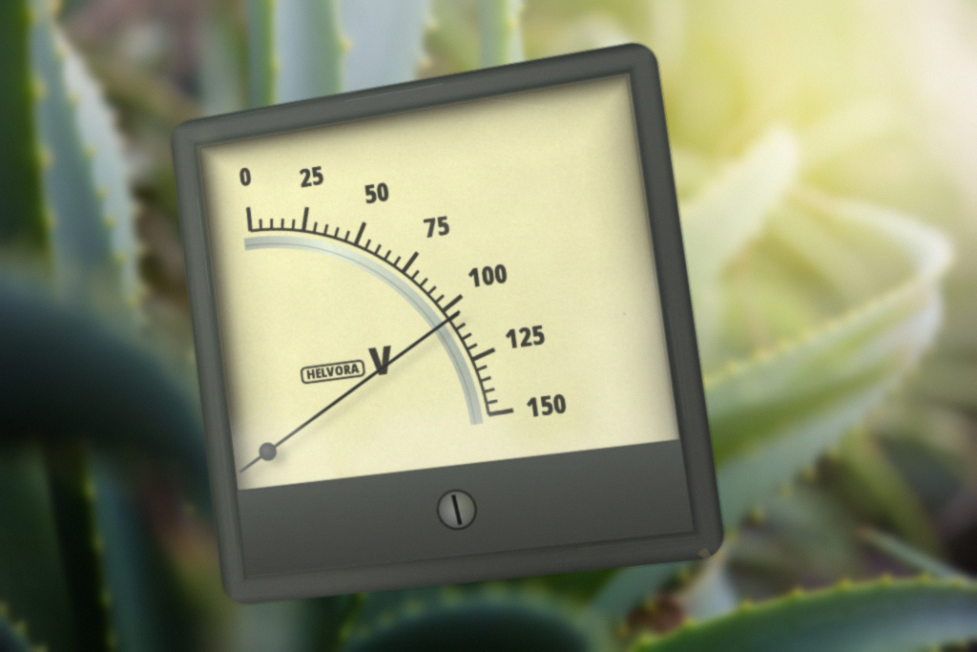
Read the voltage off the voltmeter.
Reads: 105 V
